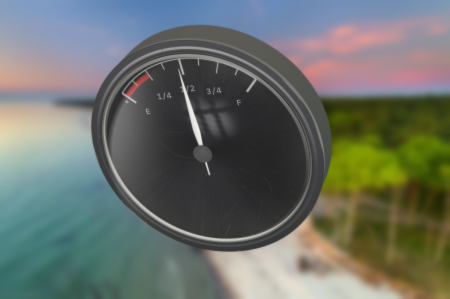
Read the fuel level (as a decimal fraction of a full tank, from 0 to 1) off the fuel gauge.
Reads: 0.5
